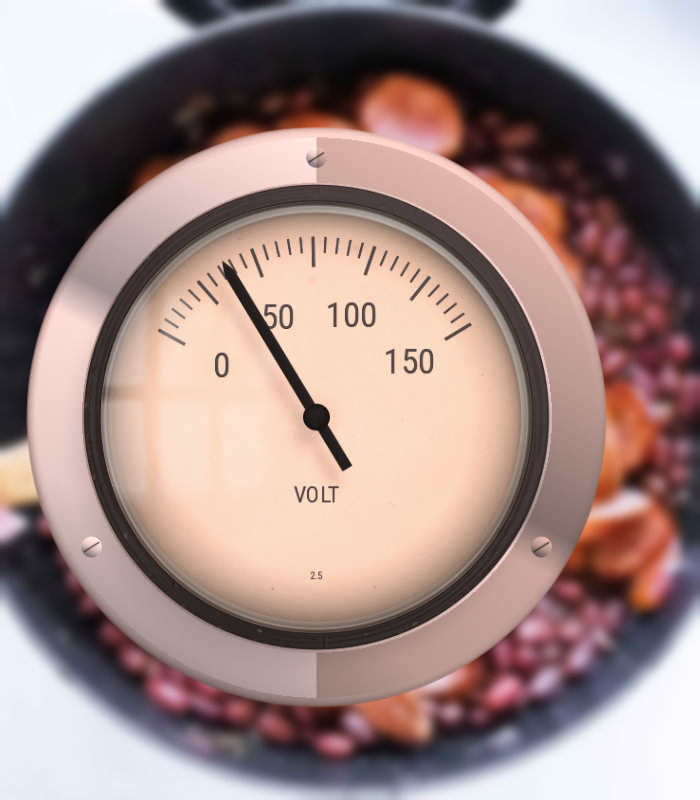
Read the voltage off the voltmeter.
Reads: 37.5 V
